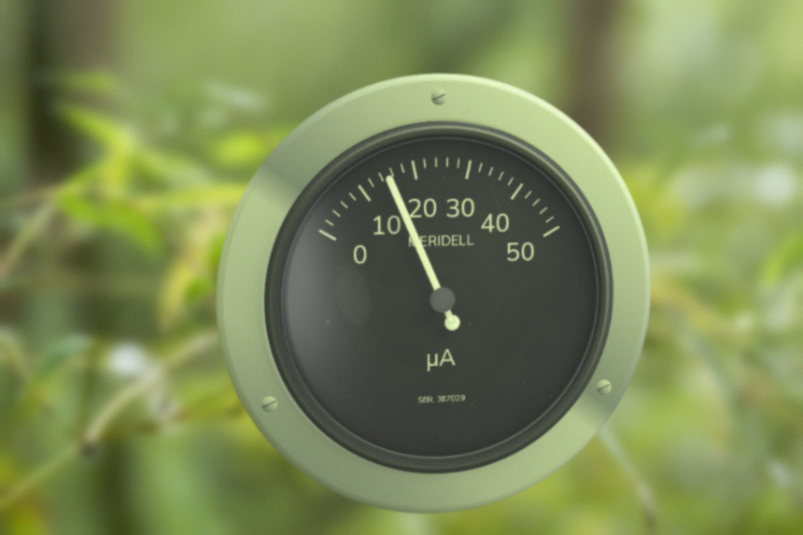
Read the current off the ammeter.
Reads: 15 µA
